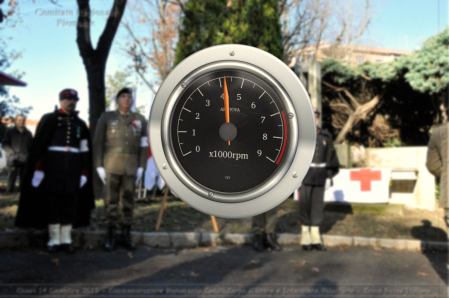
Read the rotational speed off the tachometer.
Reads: 4250 rpm
